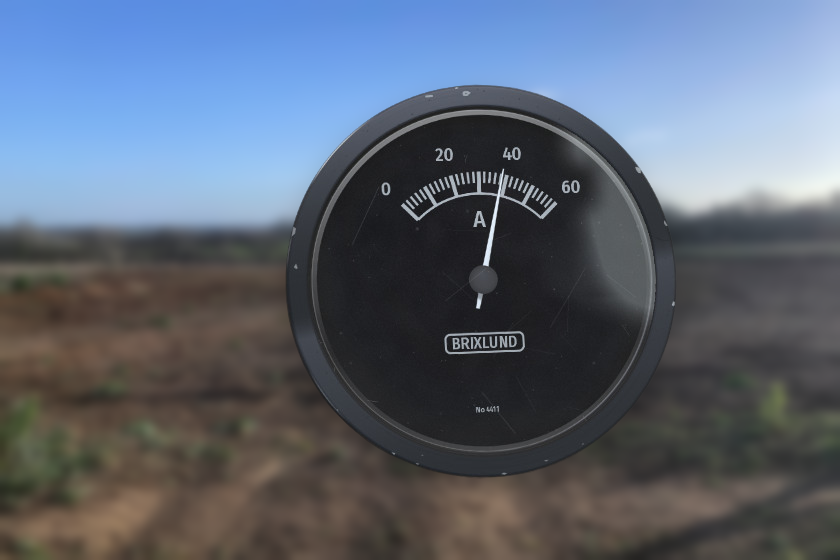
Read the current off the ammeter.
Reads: 38 A
